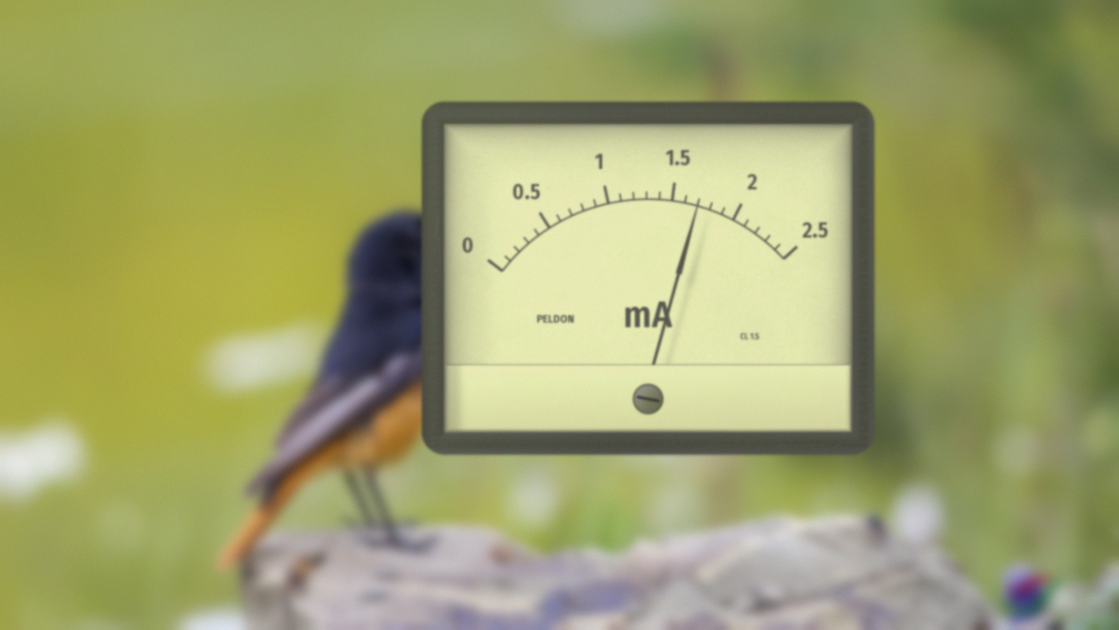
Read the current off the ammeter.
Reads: 1.7 mA
